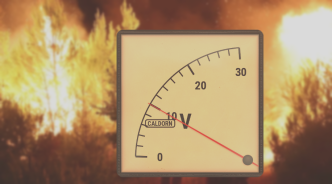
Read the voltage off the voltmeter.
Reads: 10 V
